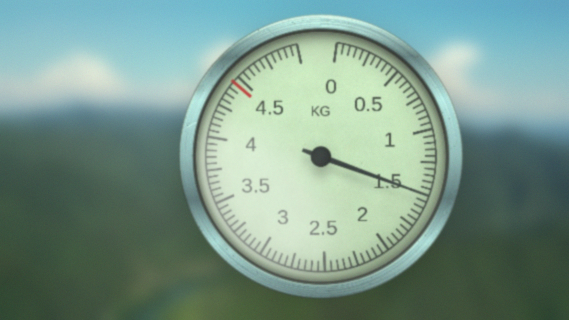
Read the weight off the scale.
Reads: 1.5 kg
